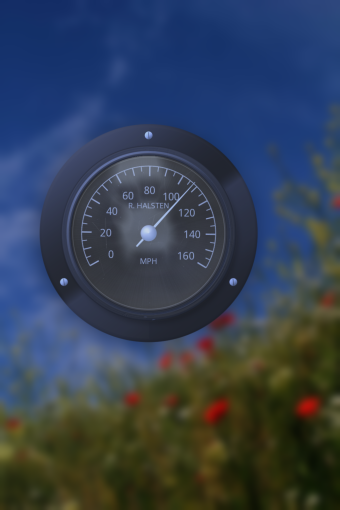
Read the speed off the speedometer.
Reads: 107.5 mph
